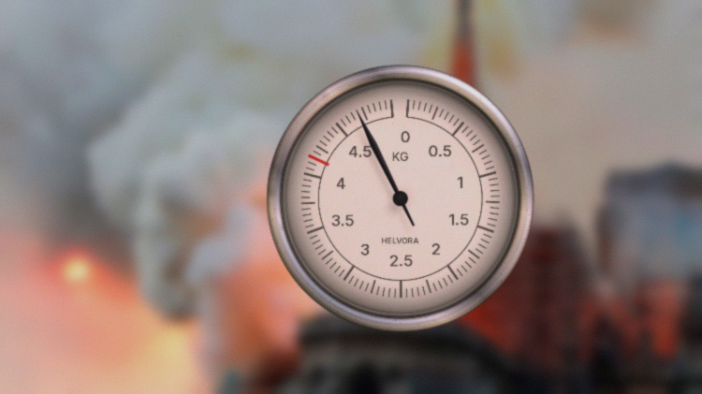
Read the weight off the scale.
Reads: 4.7 kg
